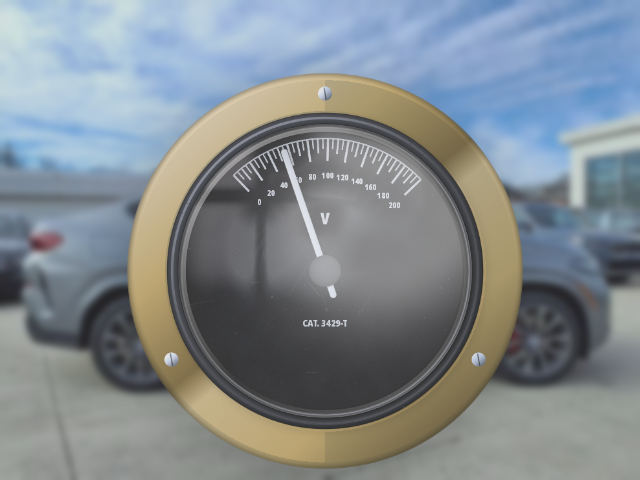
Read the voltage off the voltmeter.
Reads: 55 V
